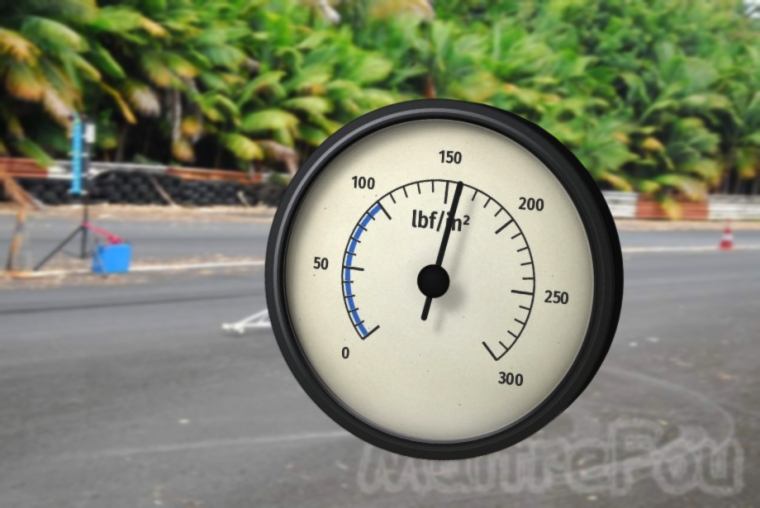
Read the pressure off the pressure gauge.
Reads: 160 psi
